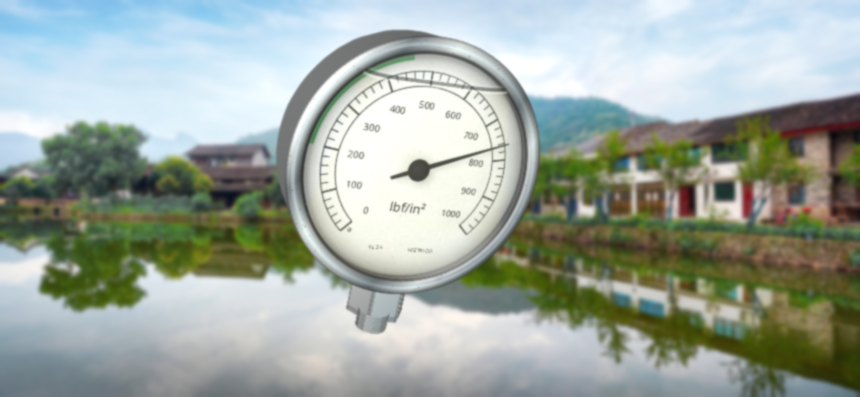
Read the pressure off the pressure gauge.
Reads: 760 psi
